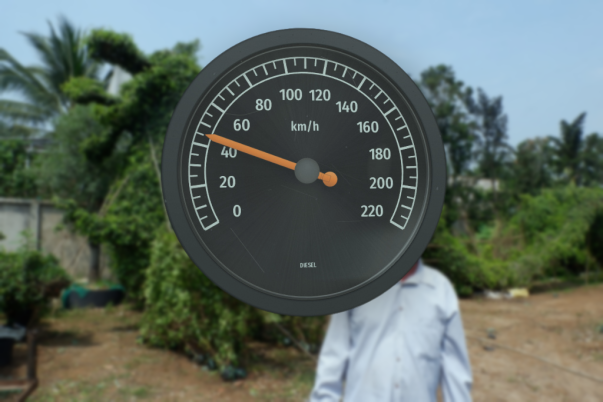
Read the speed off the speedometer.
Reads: 45 km/h
